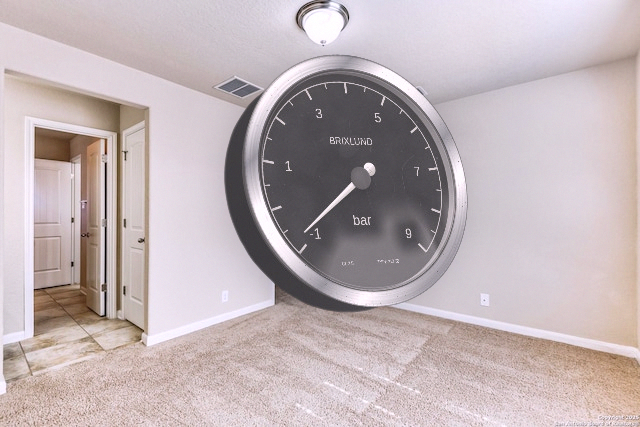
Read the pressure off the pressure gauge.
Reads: -0.75 bar
